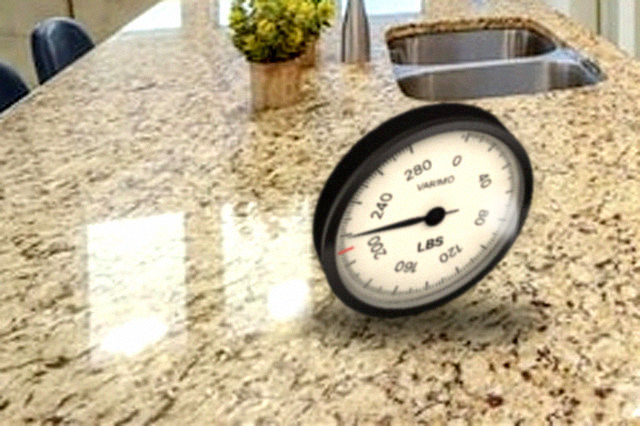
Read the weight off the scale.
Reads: 220 lb
